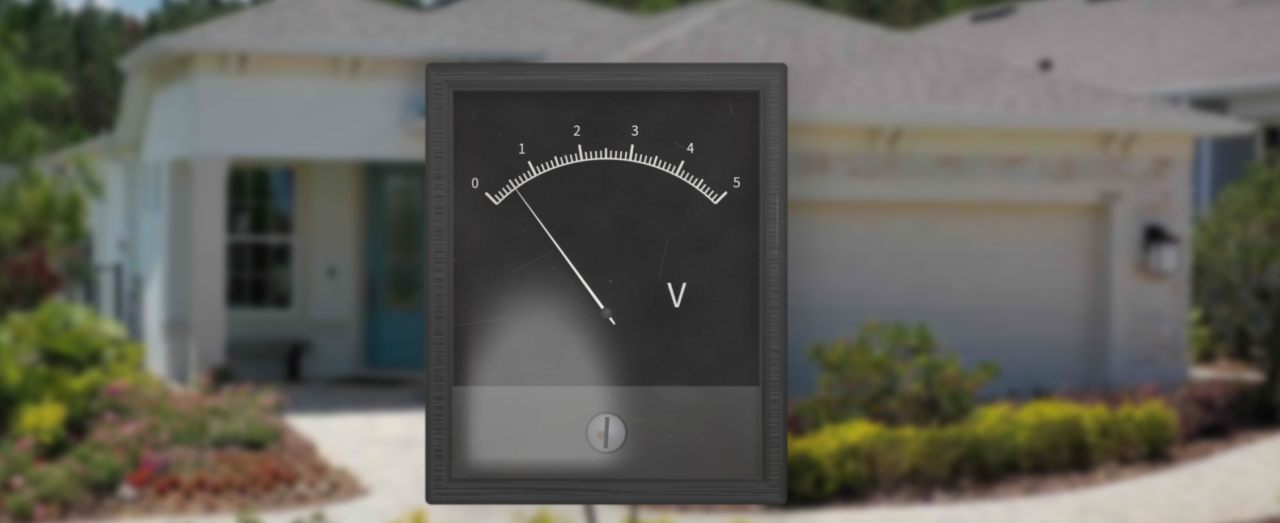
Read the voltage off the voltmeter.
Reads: 0.5 V
